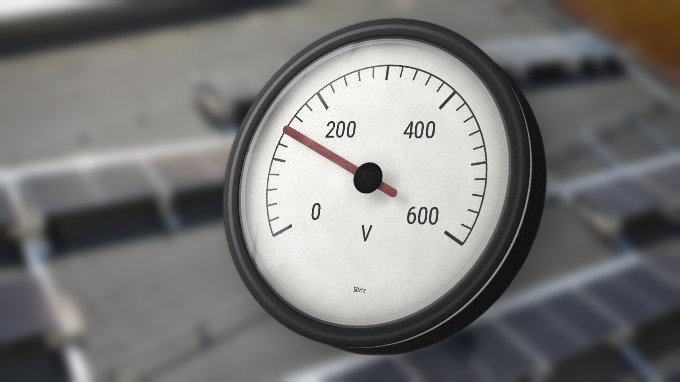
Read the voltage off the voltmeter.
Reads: 140 V
